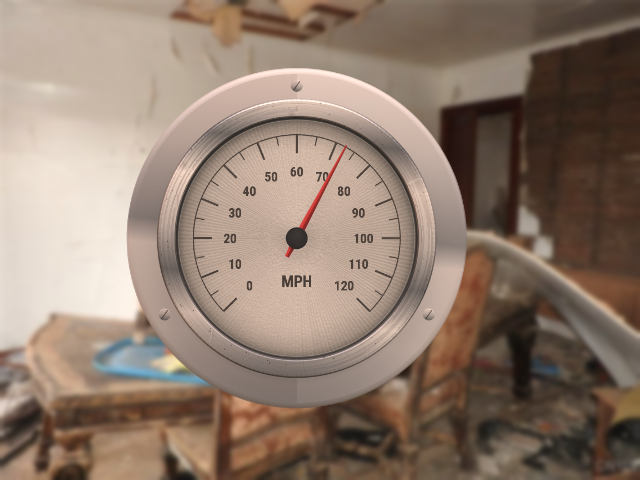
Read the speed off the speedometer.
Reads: 72.5 mph
